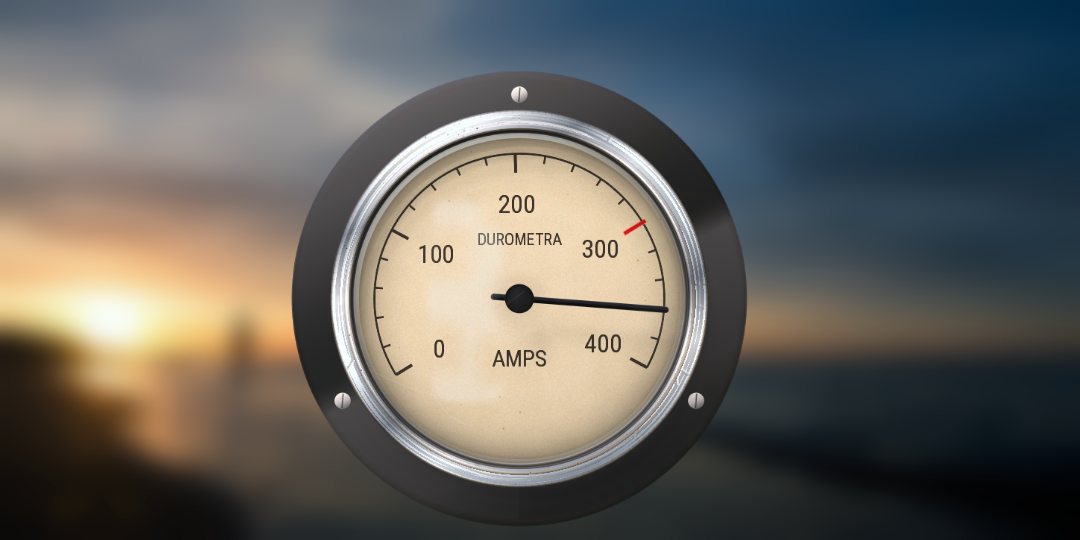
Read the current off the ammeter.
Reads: 360 A
